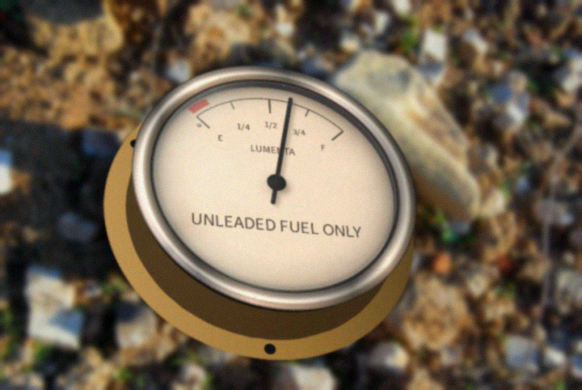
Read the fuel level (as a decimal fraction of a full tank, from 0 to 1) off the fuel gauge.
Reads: 0.625
